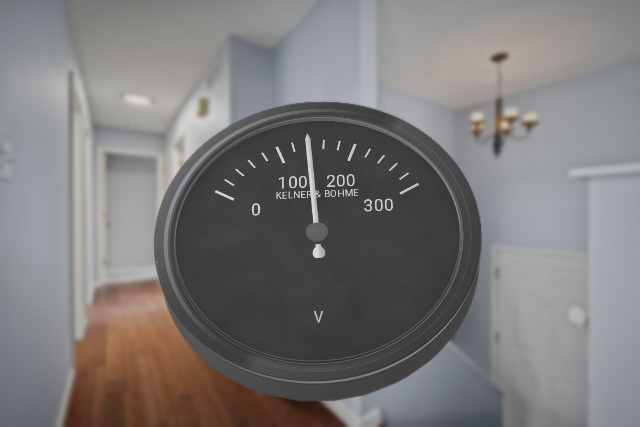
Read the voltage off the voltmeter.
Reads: 140 V
